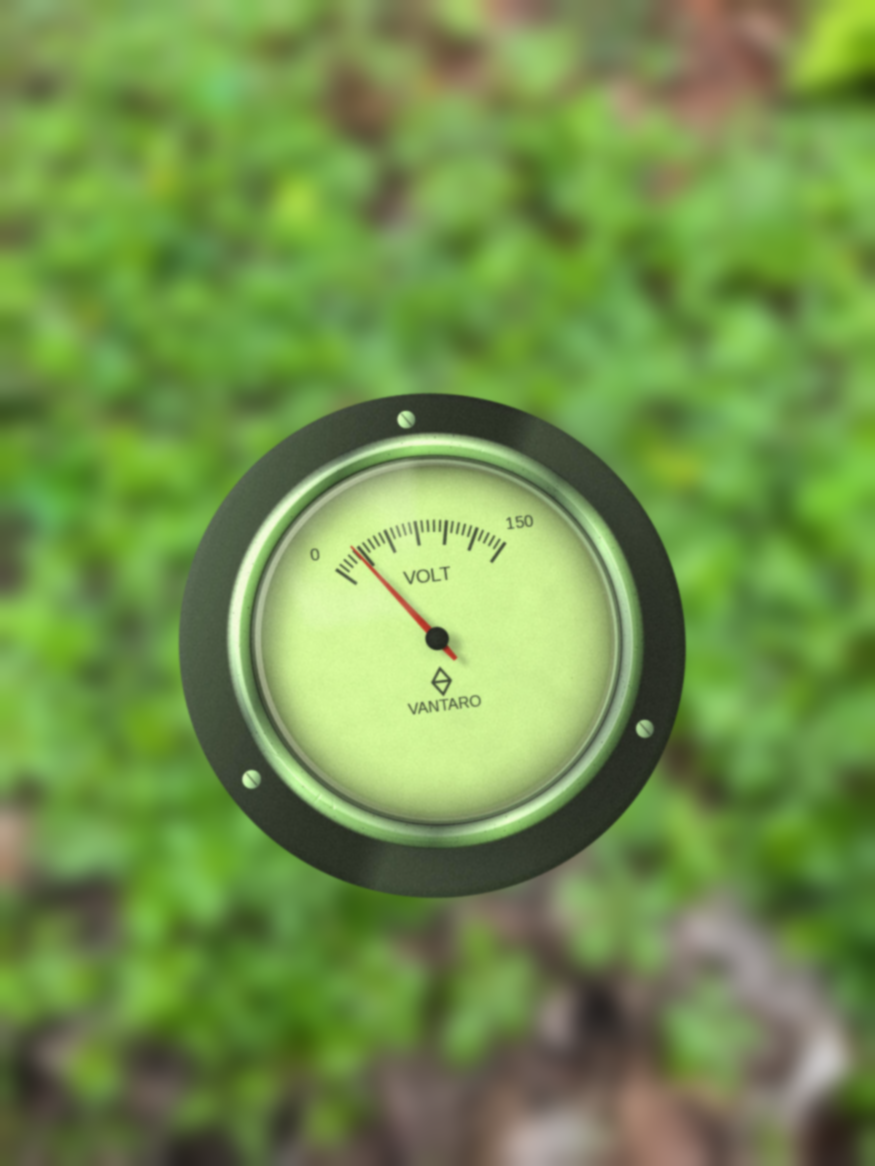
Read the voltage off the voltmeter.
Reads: 20 V
